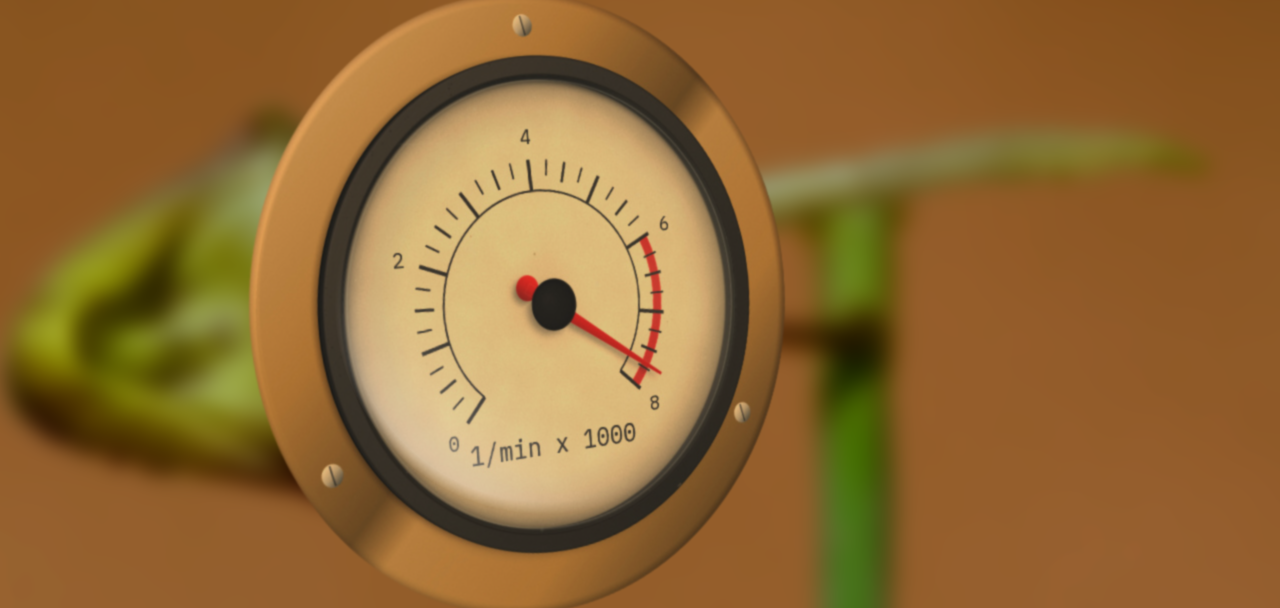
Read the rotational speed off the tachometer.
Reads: 7750 rpm
